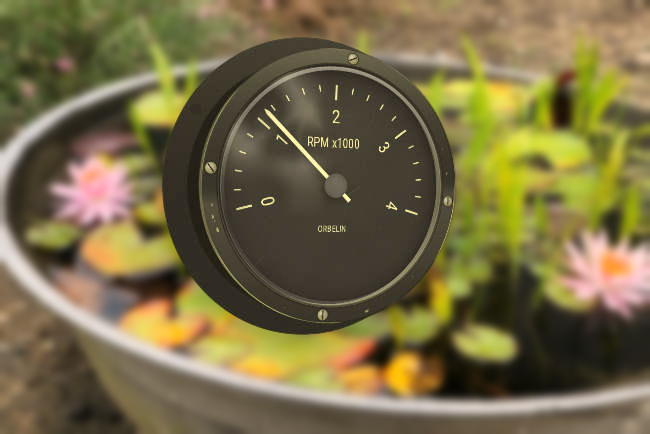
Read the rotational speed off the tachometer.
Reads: 1100 rpm
